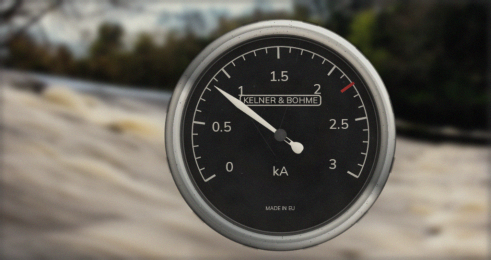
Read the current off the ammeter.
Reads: 0.85 kA
